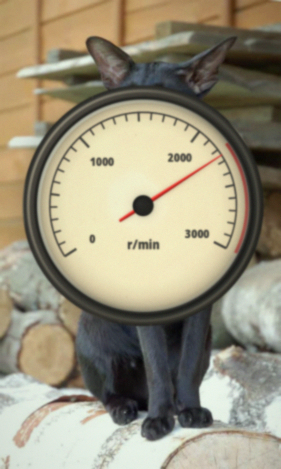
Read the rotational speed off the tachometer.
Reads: 2250 rpm
